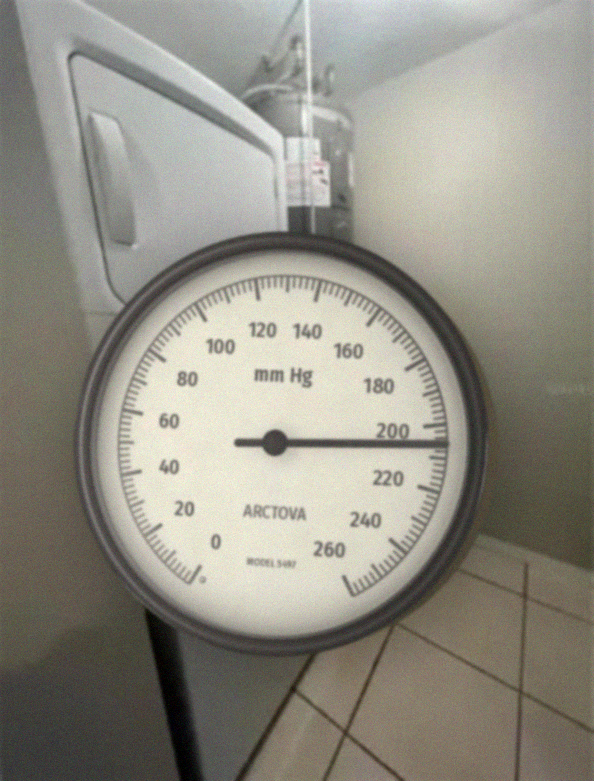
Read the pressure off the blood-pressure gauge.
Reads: 206 mmHg
